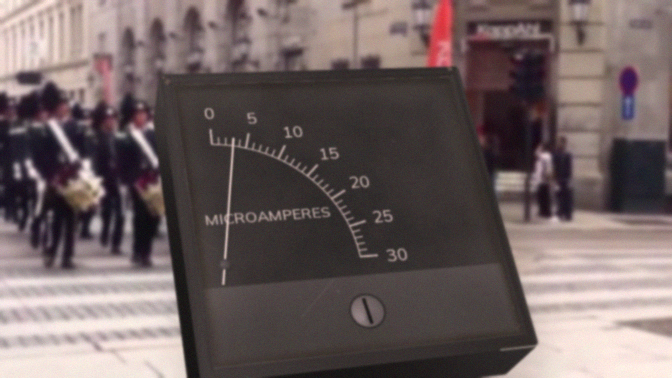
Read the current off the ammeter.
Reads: 3 µA
